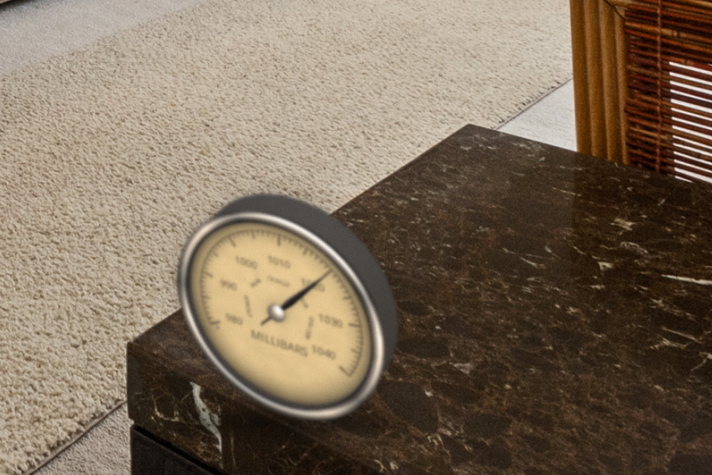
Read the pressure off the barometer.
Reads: 1020 mbar
